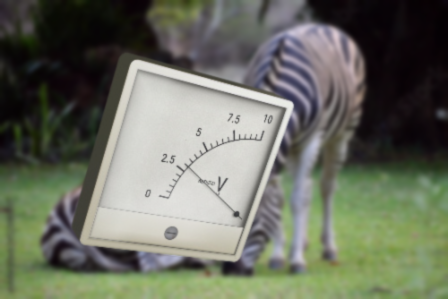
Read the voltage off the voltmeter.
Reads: 3 V
